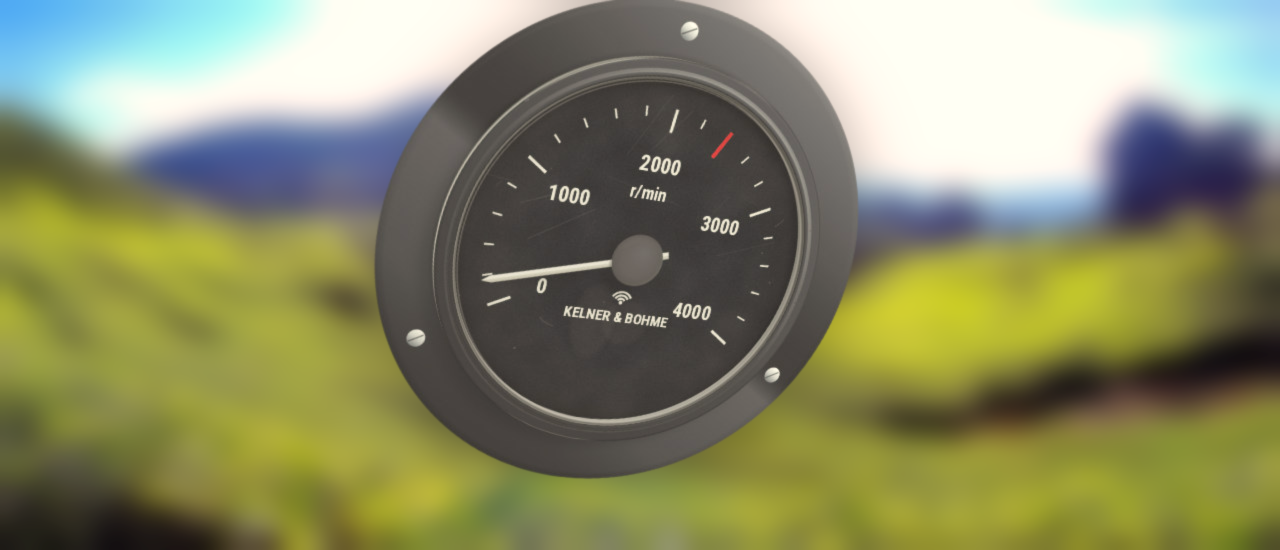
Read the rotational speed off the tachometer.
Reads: 200 rpm
